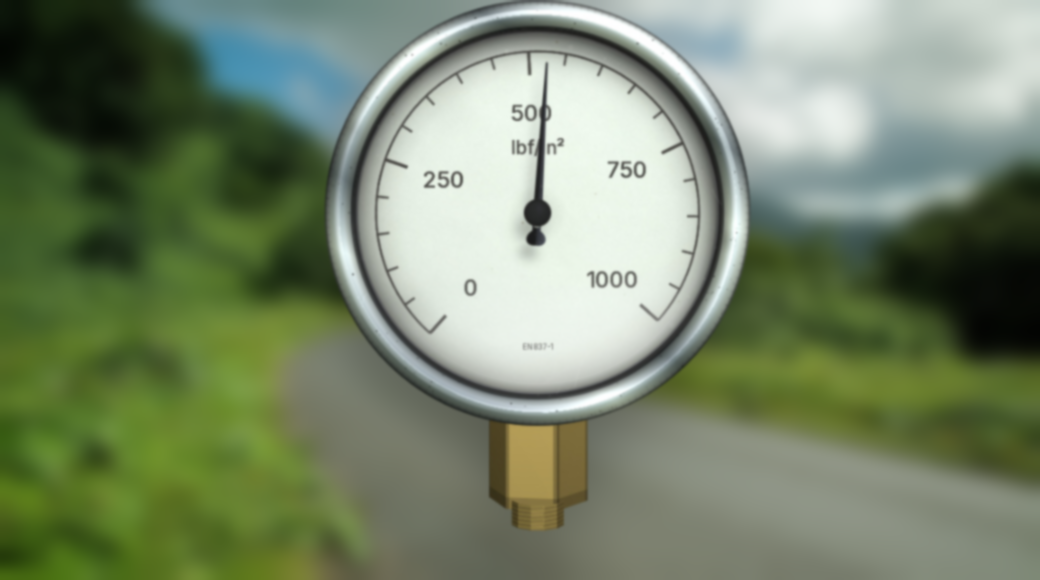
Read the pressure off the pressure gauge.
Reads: 525 psi
